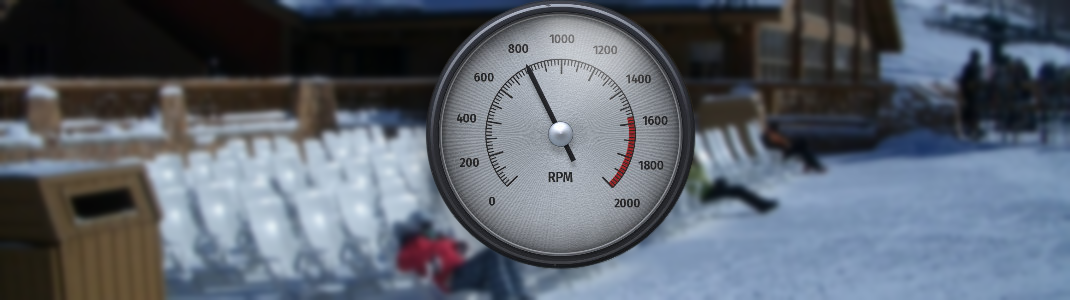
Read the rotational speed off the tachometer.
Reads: 800 rpm
